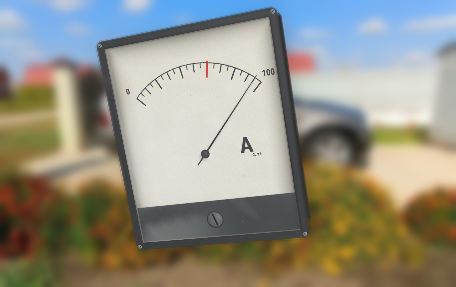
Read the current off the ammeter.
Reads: 95 A
